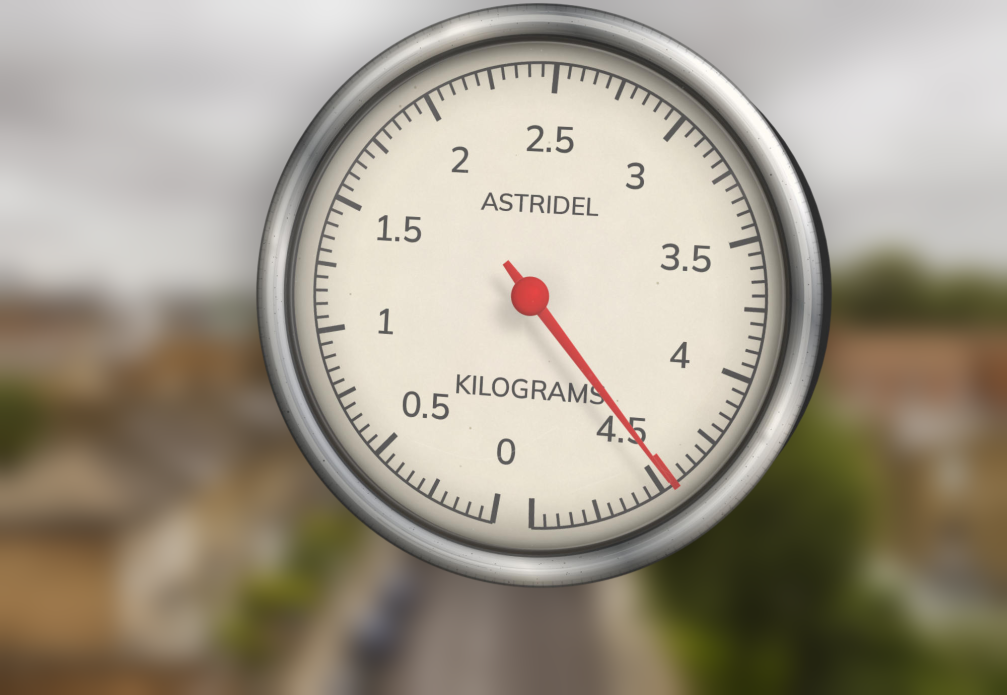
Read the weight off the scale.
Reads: 4.45 kg
